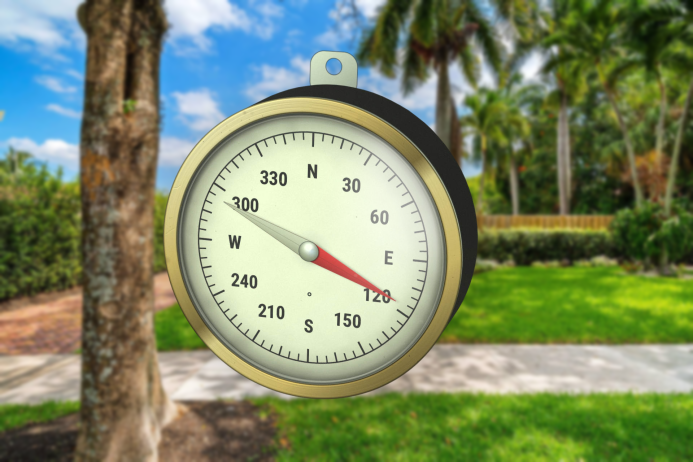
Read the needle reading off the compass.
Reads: 115 °
